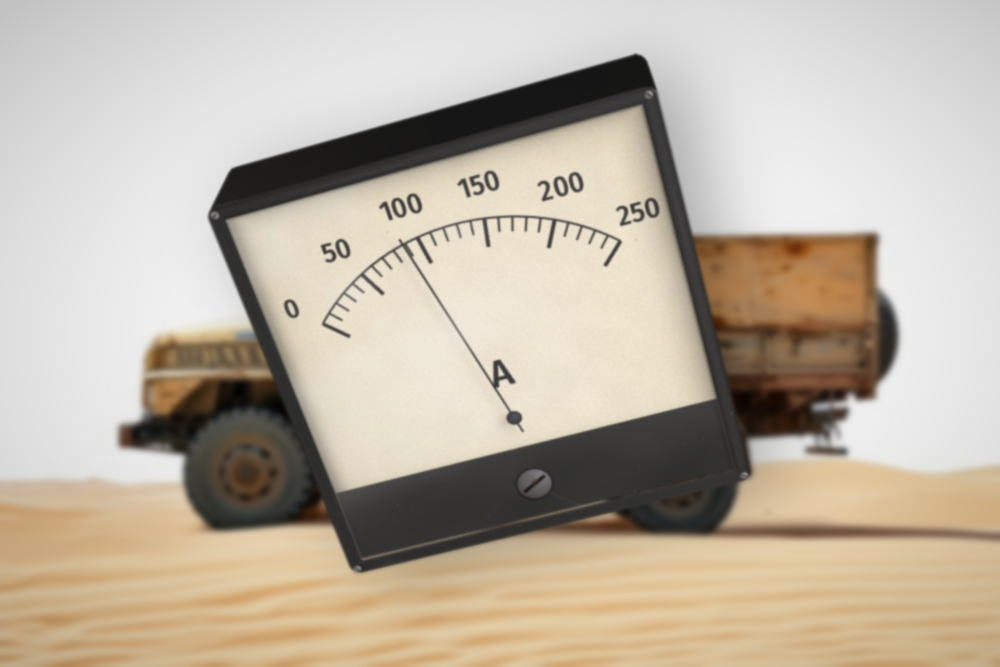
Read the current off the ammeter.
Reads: 90 A
